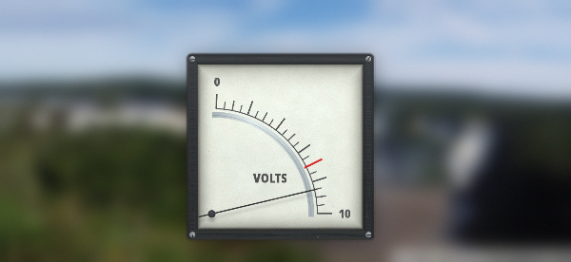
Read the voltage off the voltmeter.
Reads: 8.5 V
